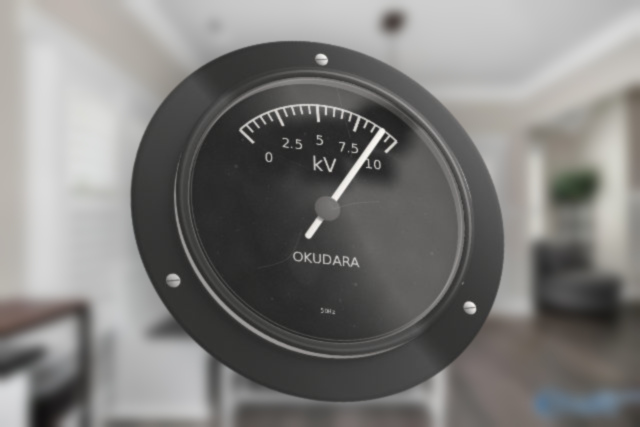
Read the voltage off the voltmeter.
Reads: 9 kV
